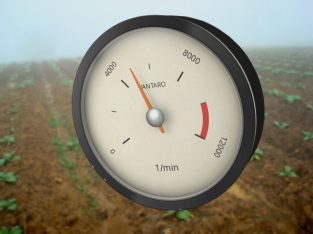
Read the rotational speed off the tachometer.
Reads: 5000 rpm
